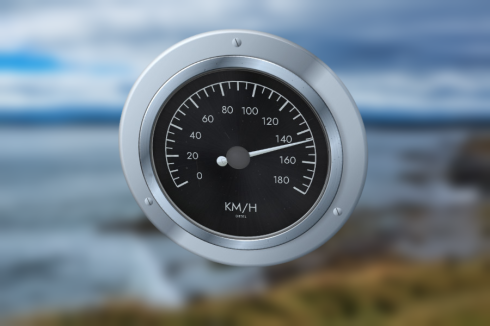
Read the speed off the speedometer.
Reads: 145 km/h
